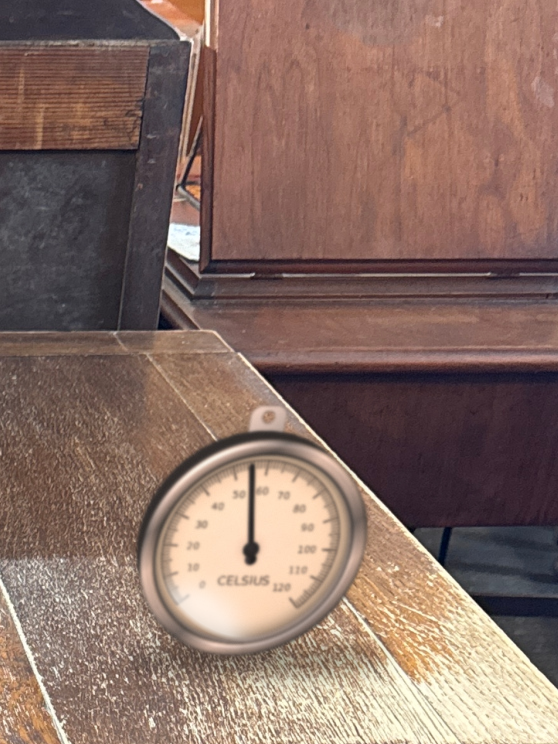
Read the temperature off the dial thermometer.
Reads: 55 °C
